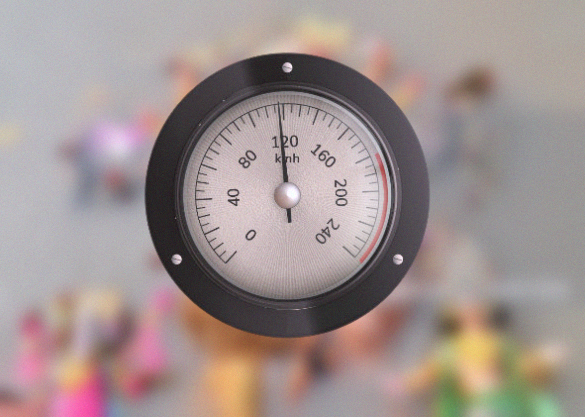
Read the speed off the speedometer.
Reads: 117.5 km/h
